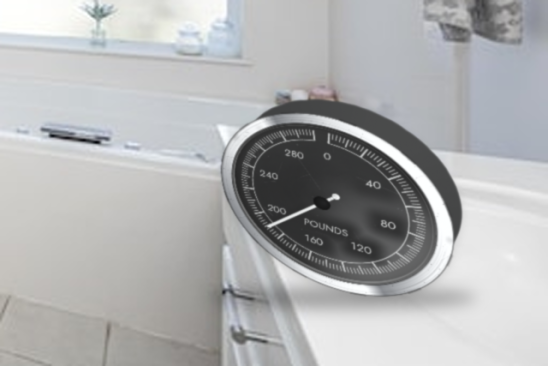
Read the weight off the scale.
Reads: 190 lb
